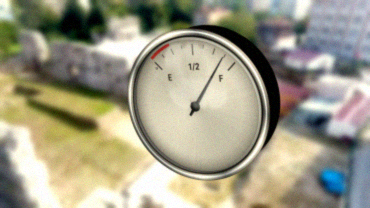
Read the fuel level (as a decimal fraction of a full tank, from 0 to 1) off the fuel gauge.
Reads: 0.875
